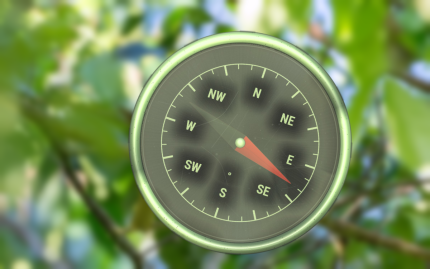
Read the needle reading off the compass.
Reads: 110 °
